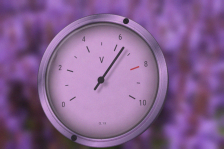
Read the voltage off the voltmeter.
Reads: 6.5 V
